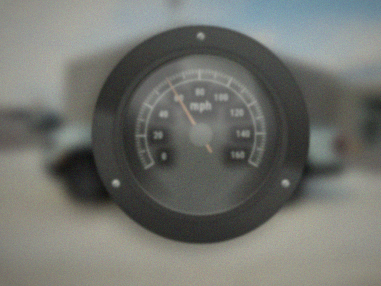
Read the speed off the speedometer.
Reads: 60 mph
